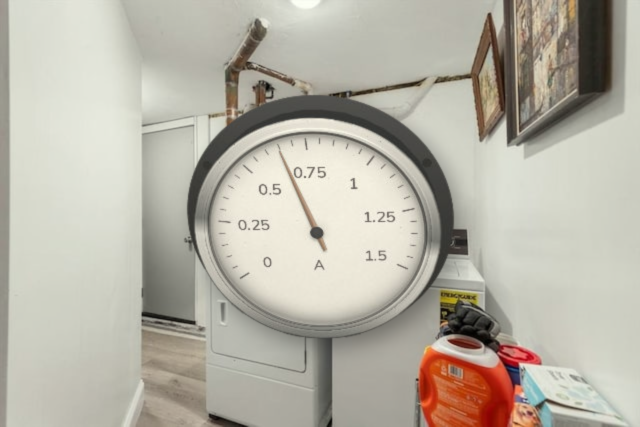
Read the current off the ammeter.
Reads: 0.65 A
